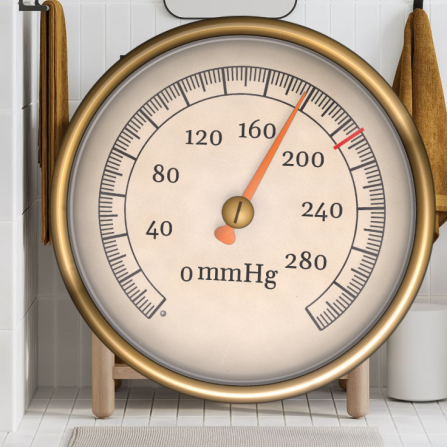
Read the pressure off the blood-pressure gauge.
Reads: 178 mmHg
